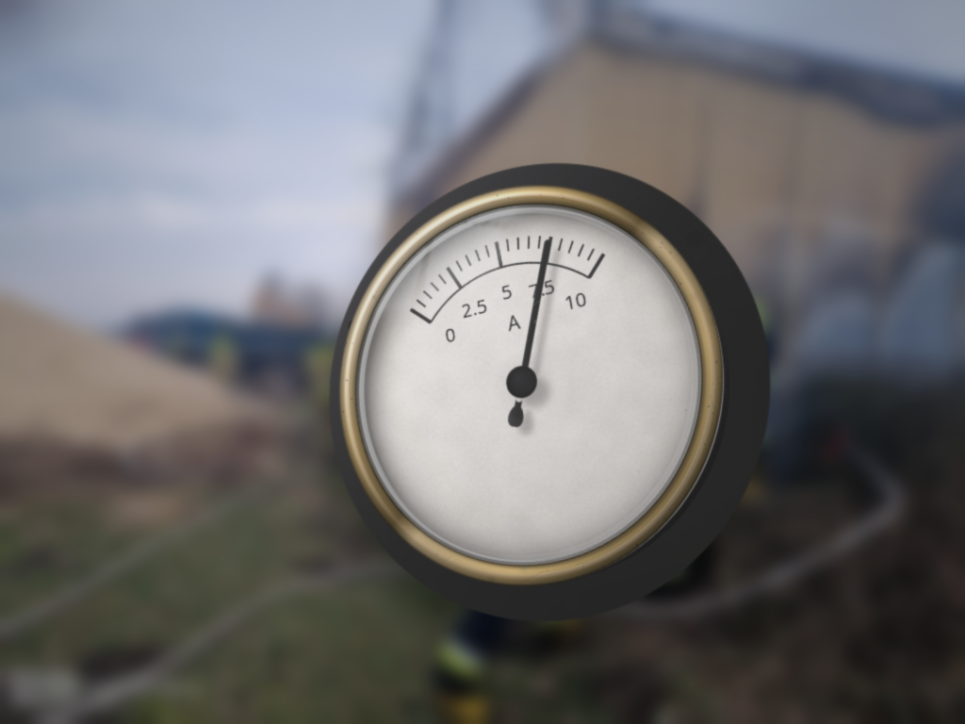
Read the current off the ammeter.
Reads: 7.5 A
